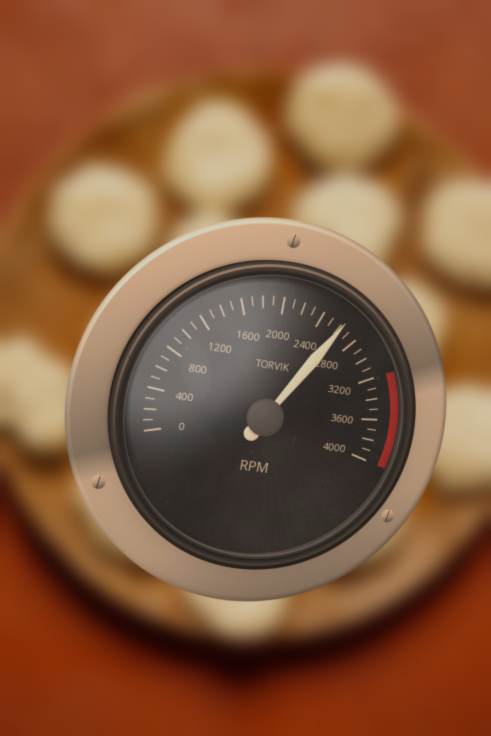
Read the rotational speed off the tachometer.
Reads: 2600 rpm
